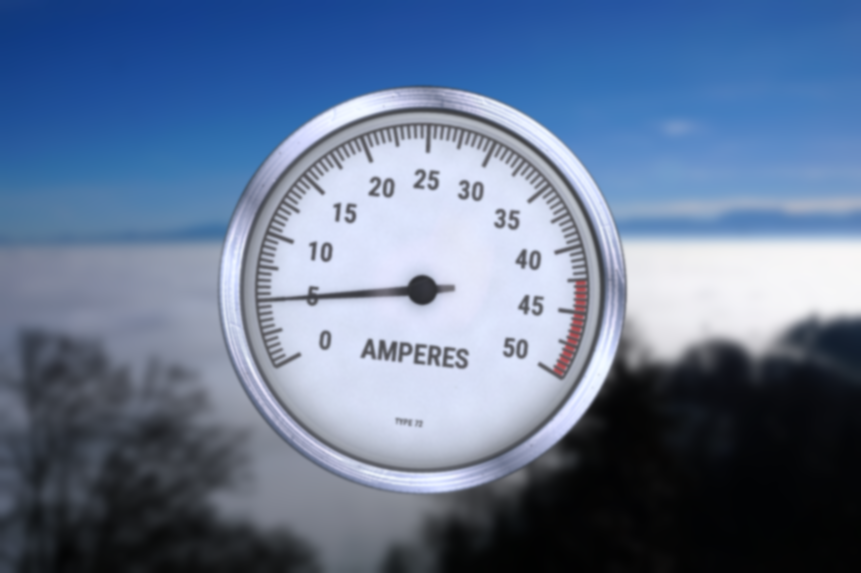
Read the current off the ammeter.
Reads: 5 A
